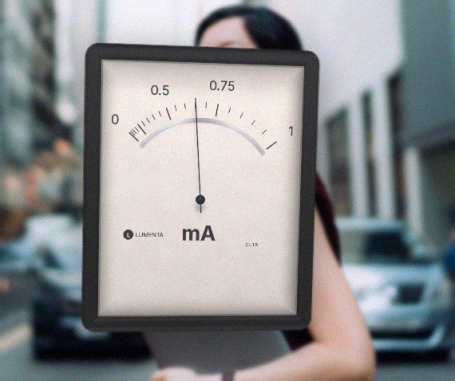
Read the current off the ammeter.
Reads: 0.65 mA
